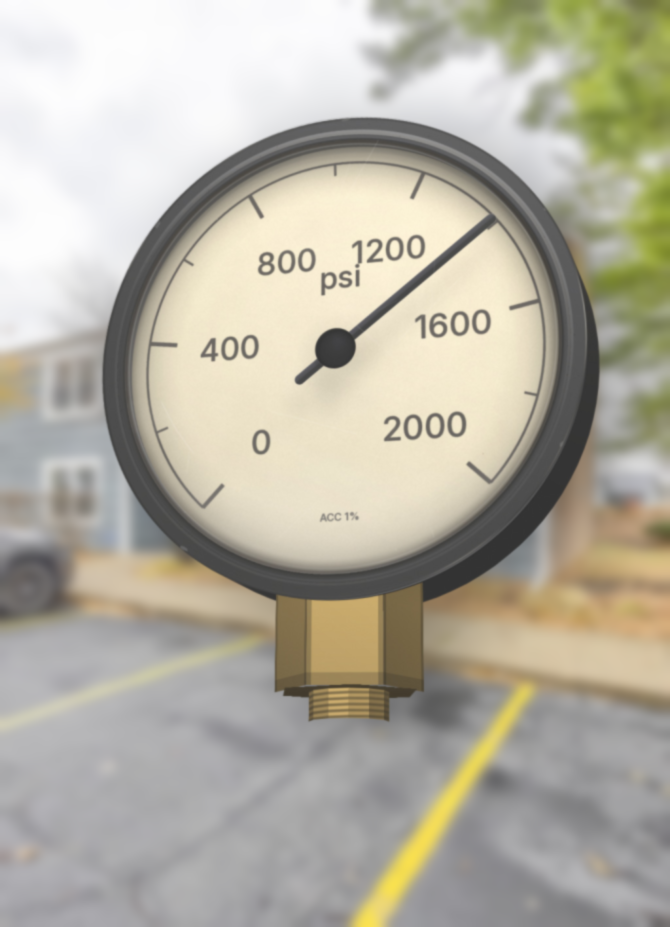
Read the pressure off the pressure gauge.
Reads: 1400 psi
